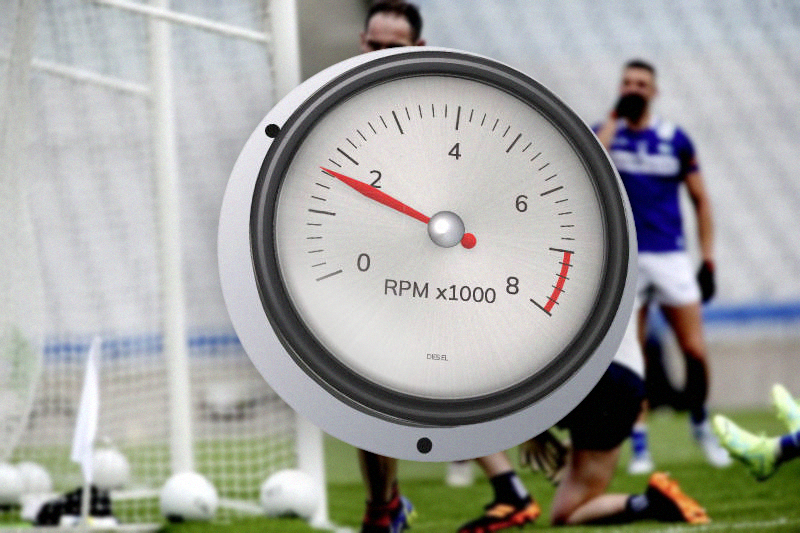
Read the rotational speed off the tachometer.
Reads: 1600 rpm
